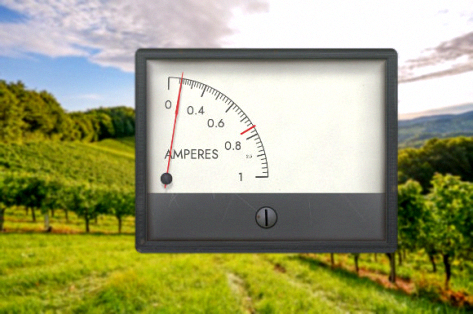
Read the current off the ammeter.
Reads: 0.2 A
